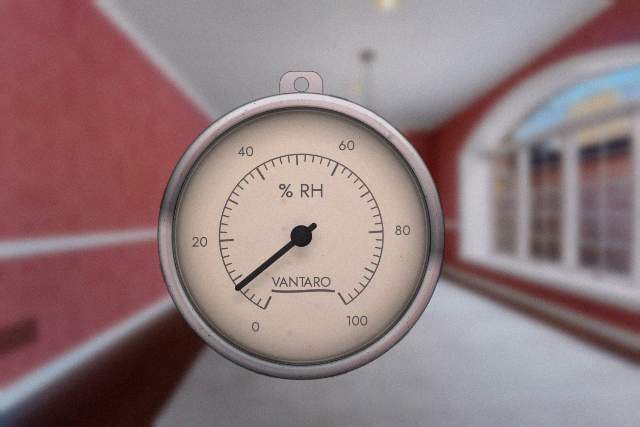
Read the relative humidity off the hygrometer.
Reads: 8 %
